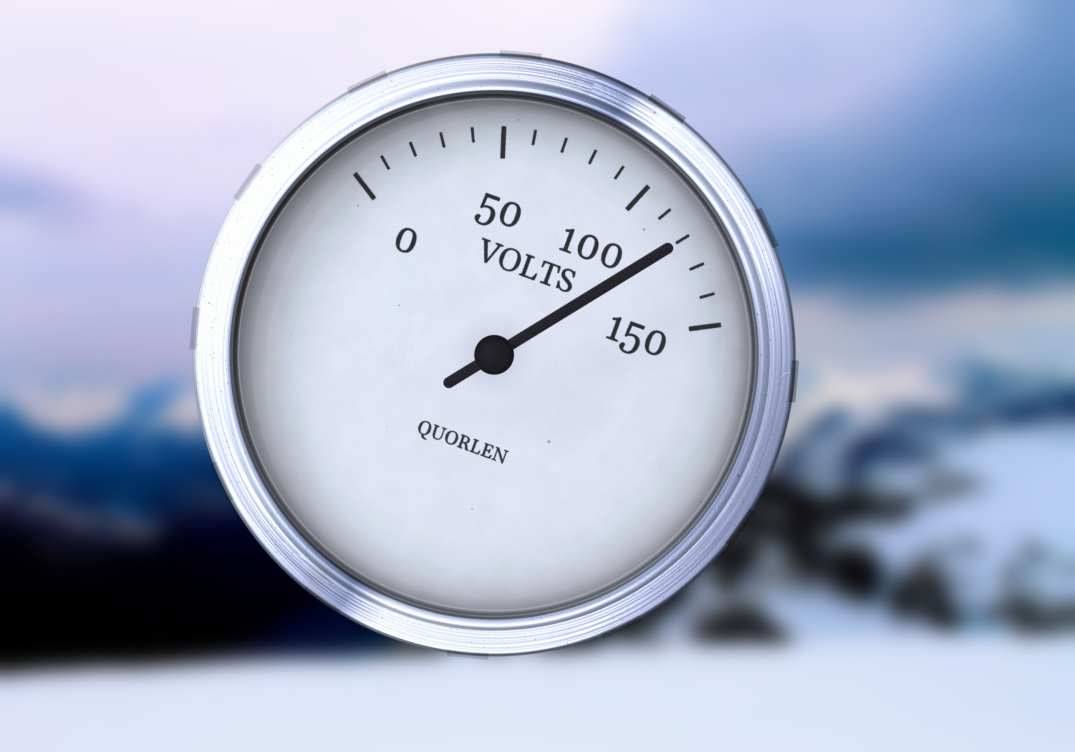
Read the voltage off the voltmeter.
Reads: 120 V
